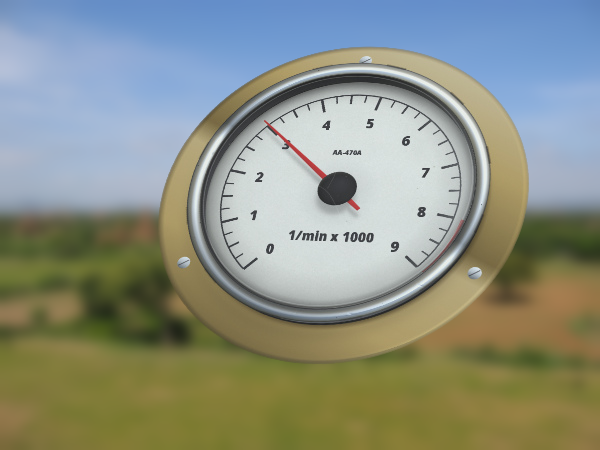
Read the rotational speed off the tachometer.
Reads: 3000 rpm
